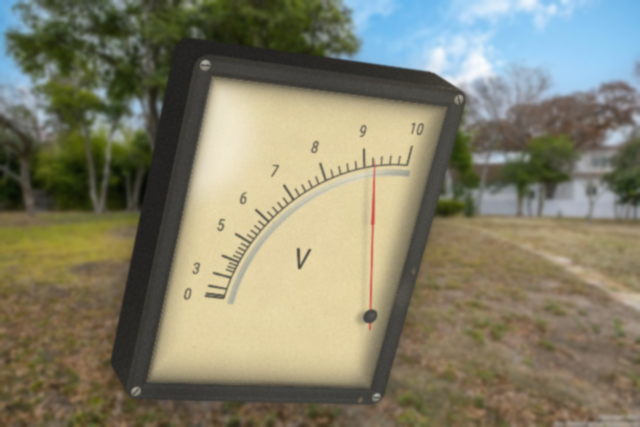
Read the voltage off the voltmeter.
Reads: 9.2 V
